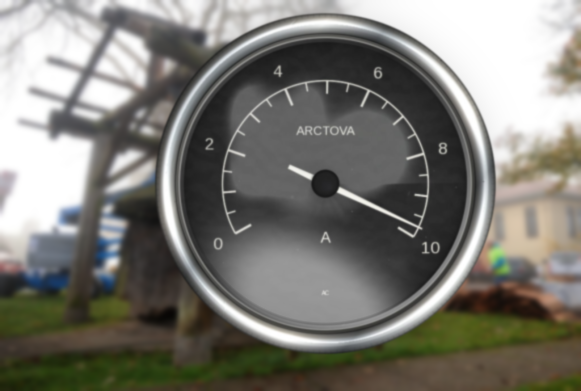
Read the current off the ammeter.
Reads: 9.75 A
